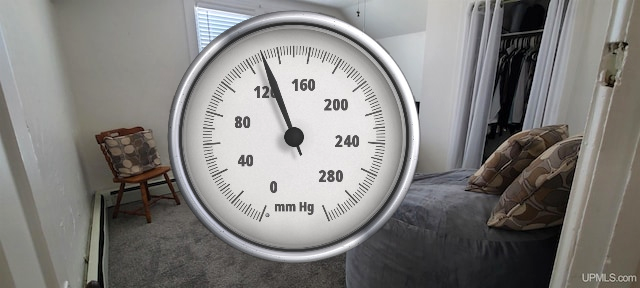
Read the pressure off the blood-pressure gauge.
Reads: 130 mmHg
